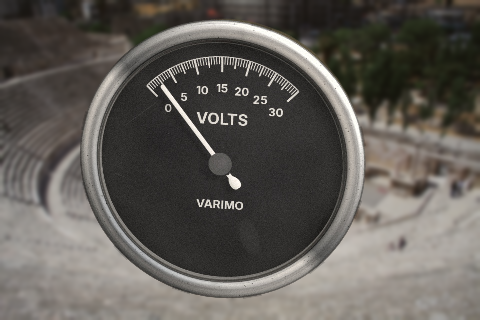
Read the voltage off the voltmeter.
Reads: 2.5 V
